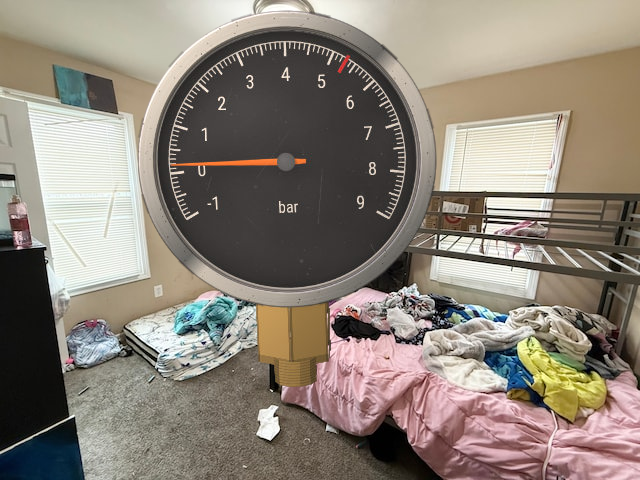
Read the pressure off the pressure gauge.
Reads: 0.2 bar
